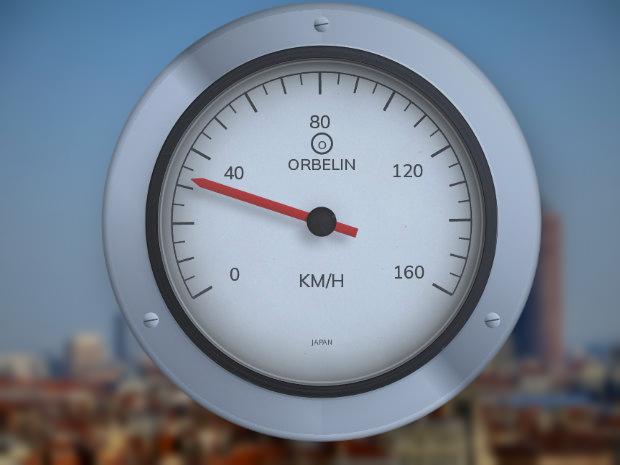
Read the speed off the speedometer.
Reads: 32.5 km/h
